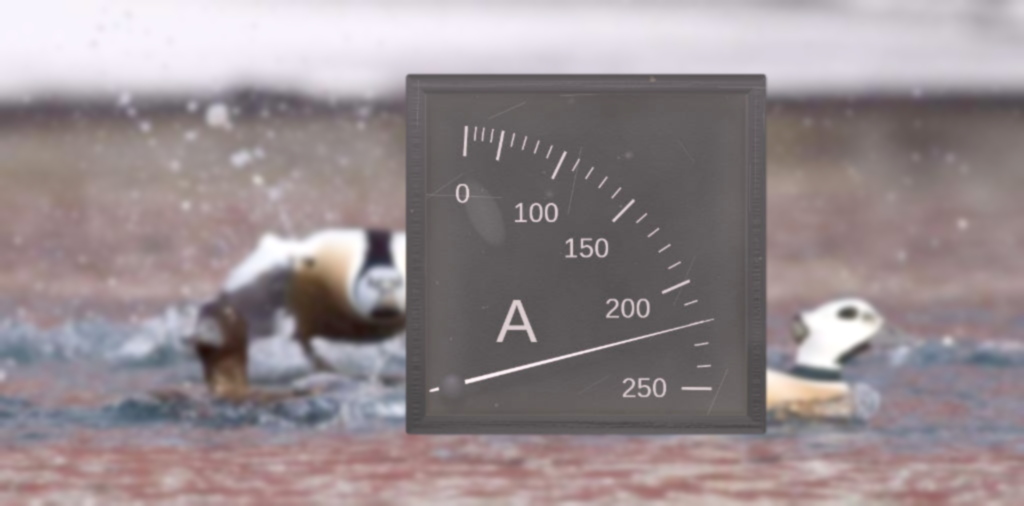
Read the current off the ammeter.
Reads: 220 A
